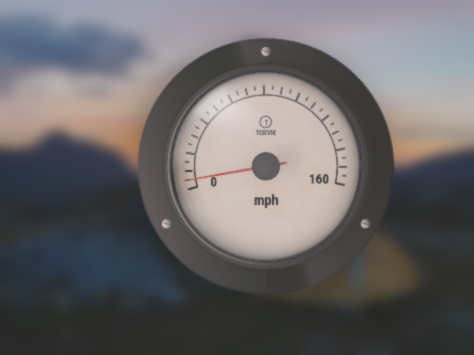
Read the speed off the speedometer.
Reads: 5 mph
